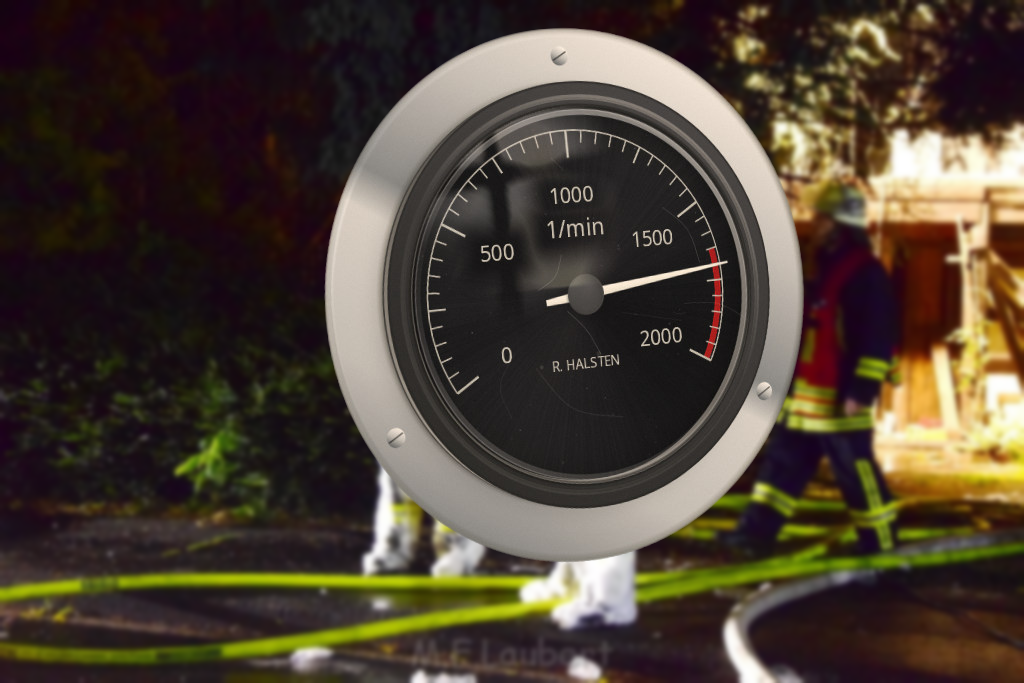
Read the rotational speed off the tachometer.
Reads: 1700 rpm
